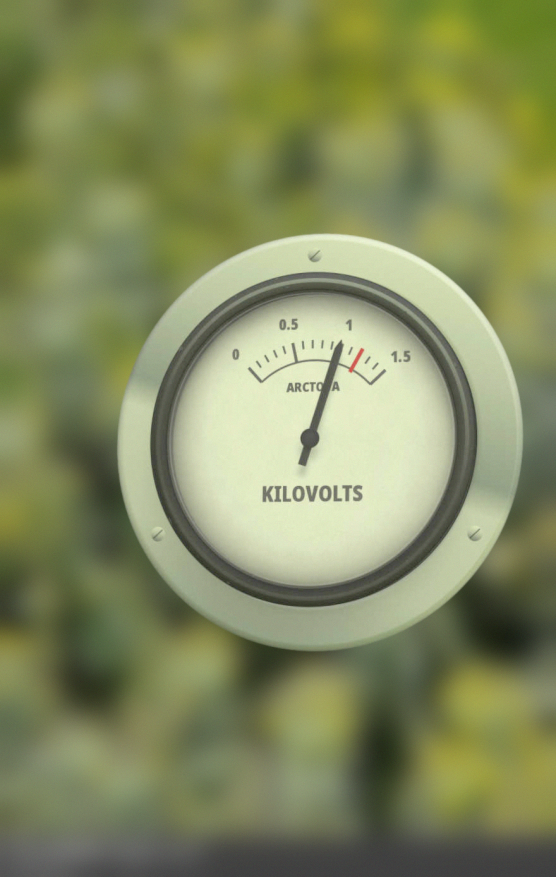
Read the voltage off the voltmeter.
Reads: 1 kV
